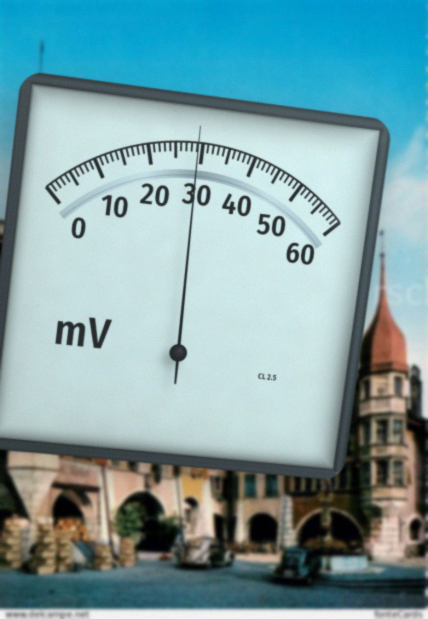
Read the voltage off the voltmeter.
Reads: 29 mV
